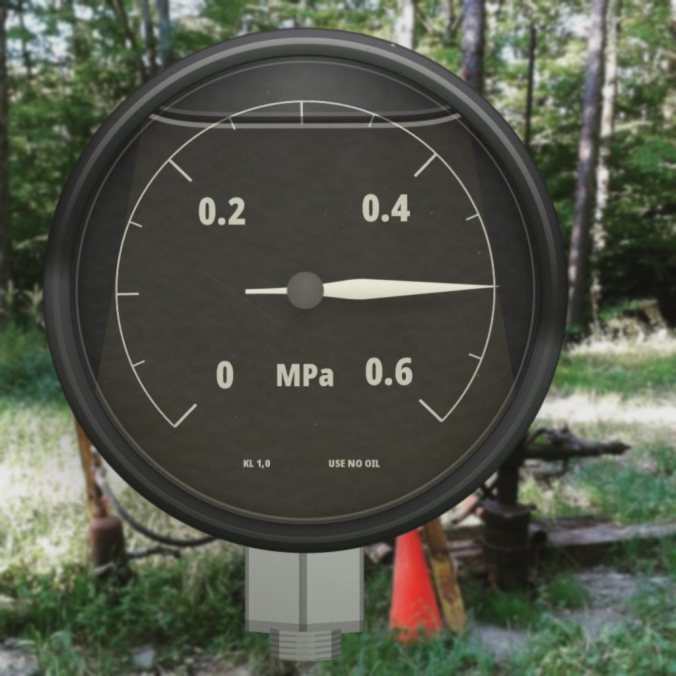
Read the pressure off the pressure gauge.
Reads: 0.5 MPa
